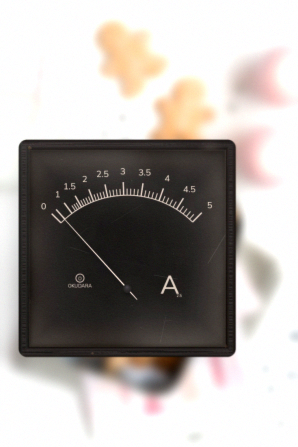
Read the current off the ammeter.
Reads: 0.5 A
